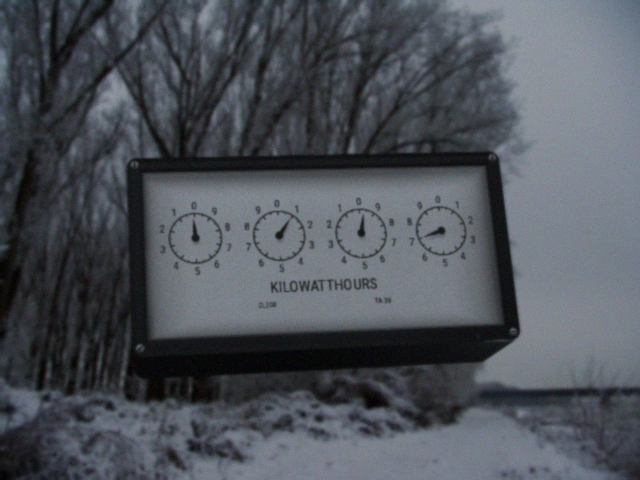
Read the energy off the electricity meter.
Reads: 97 kWh
